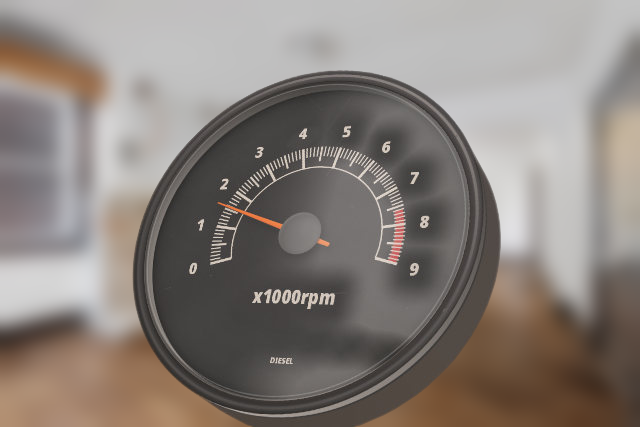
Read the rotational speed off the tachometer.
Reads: 1500 rpm
